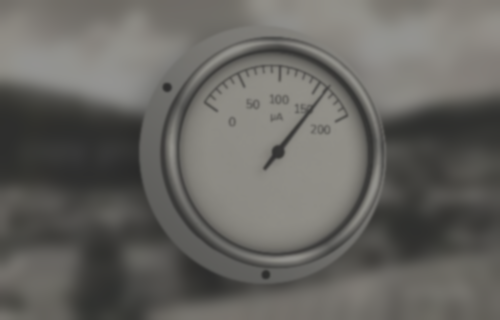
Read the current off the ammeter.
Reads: 160 µA
